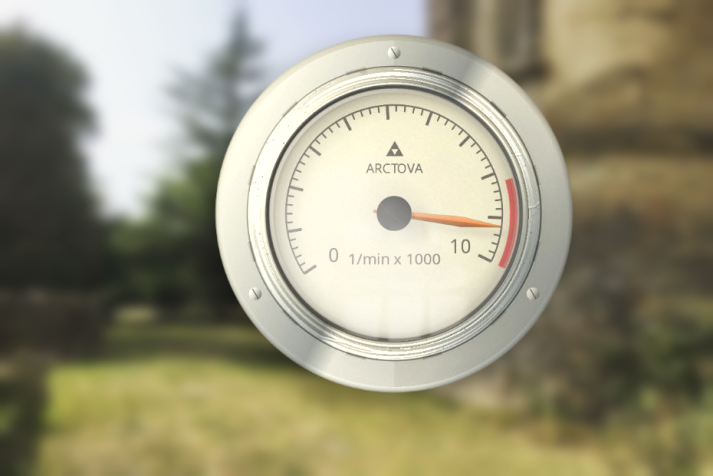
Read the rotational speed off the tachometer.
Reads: 9200 rpm
